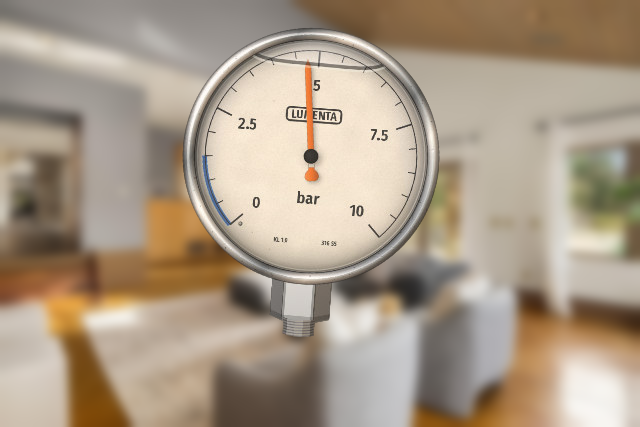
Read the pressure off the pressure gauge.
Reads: 4.75 bar
